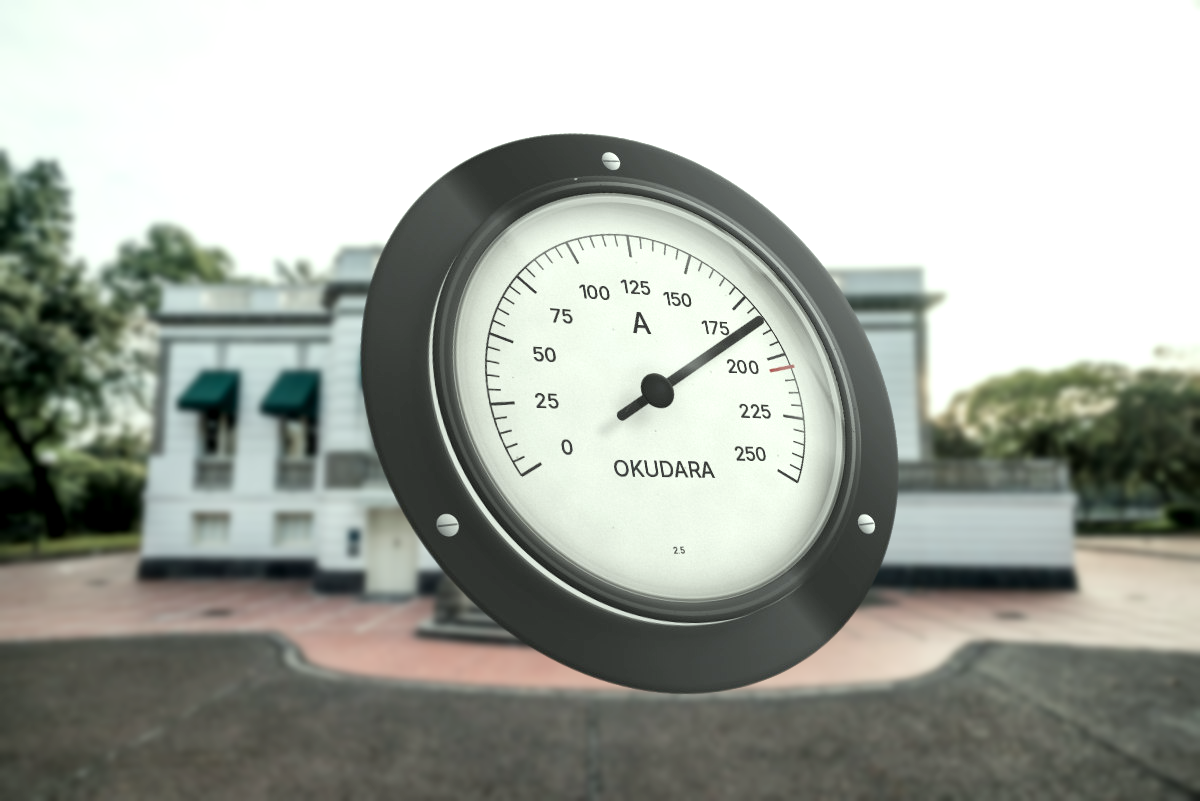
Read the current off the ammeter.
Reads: 185 A
